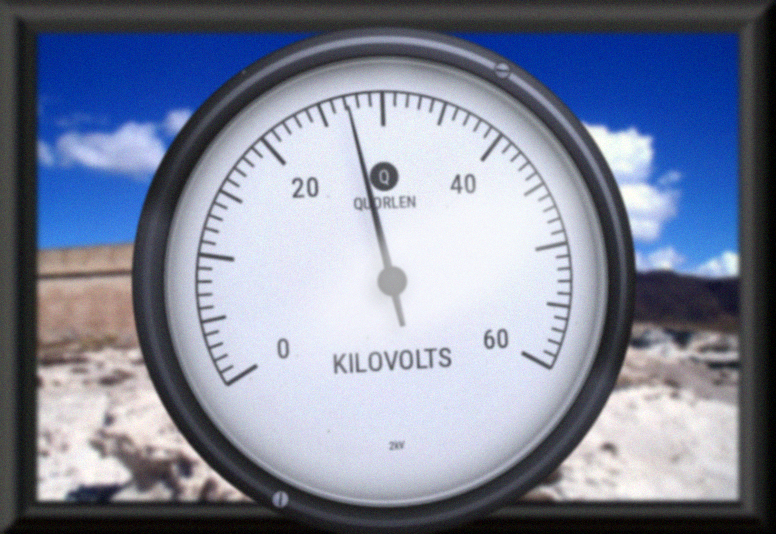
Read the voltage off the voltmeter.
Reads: 27 kV
